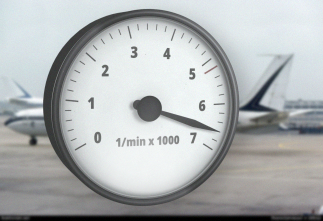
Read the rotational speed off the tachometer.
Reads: 6600 rpm
